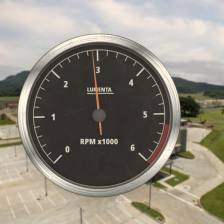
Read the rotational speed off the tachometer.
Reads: 2900 rpm
